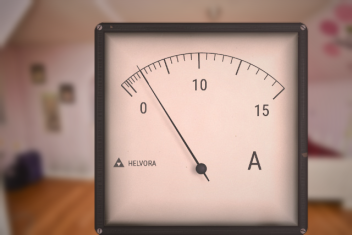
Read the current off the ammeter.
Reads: 5 A
